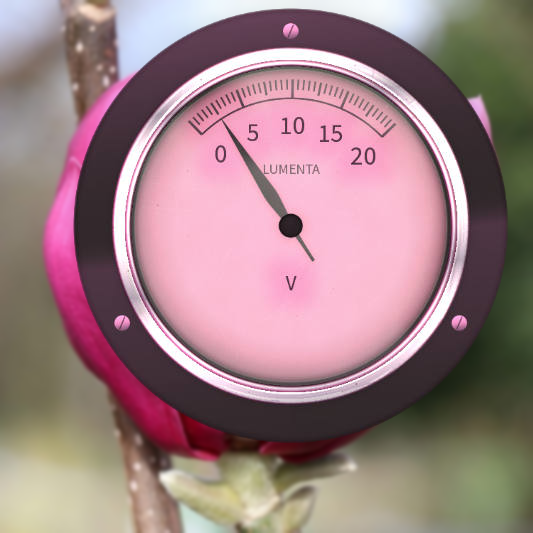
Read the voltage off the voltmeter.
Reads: 2.5 V
